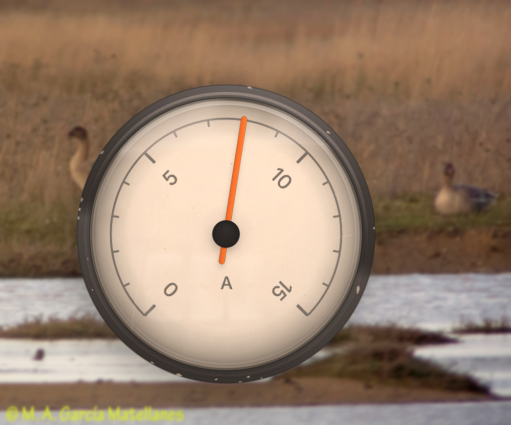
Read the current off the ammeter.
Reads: 8 A
